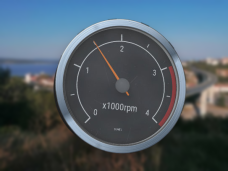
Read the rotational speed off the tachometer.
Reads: 1500 rpm
